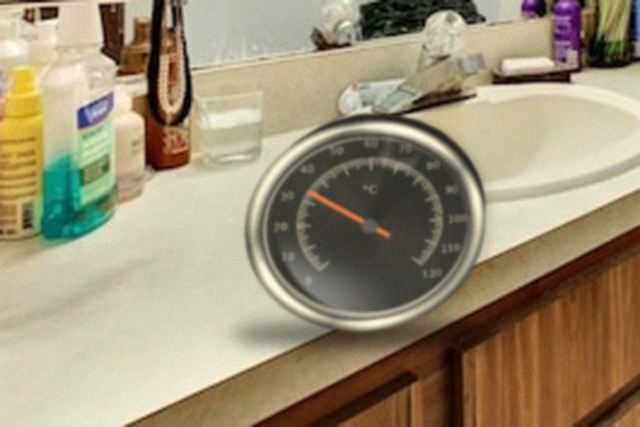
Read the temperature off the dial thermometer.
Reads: 35 °C
